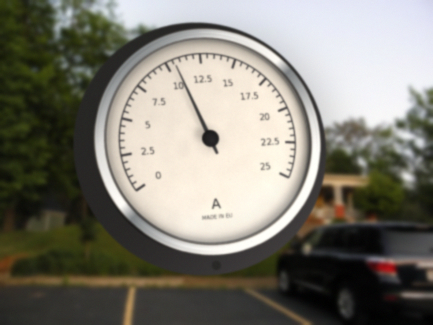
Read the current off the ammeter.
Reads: 10.5 A
